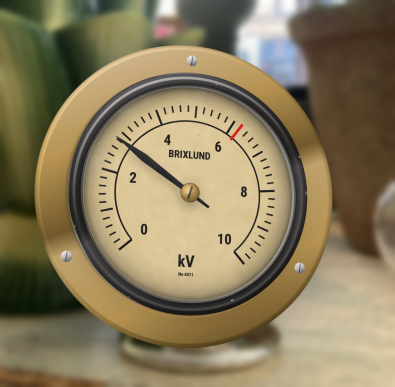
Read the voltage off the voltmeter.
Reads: 2.8 kV
